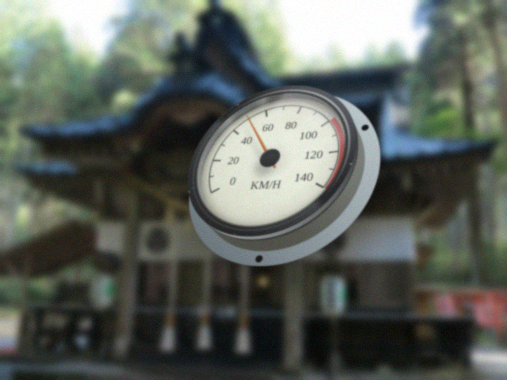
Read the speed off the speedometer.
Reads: 50 km/h
